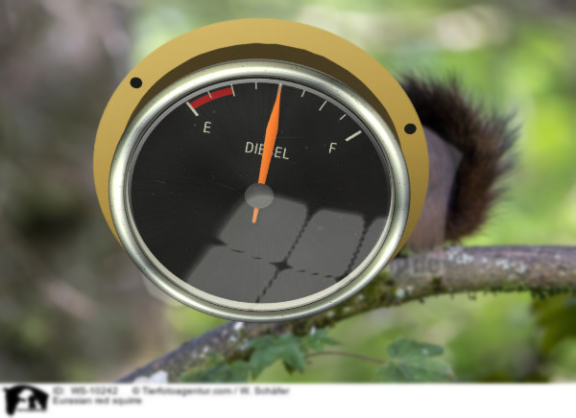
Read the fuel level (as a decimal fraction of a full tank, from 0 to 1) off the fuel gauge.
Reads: 0.5
